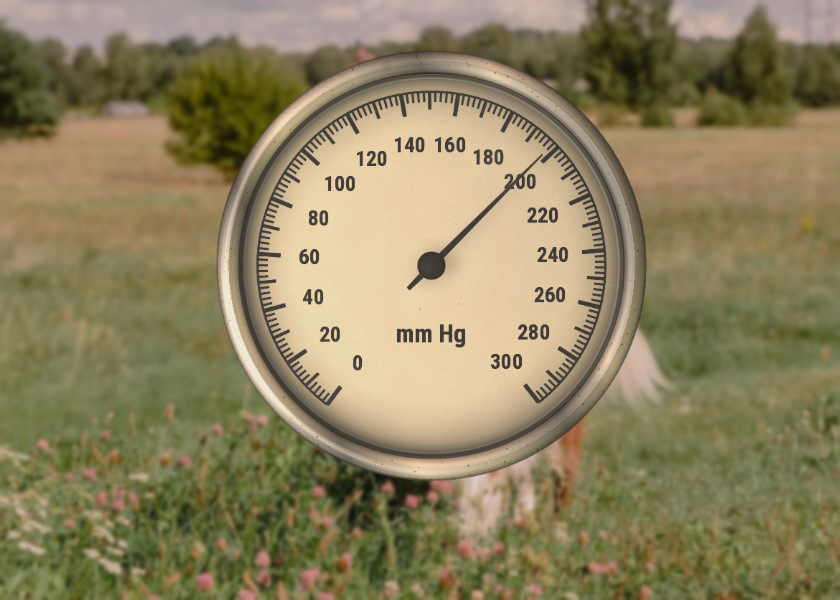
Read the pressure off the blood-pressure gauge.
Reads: 198 mmHg
